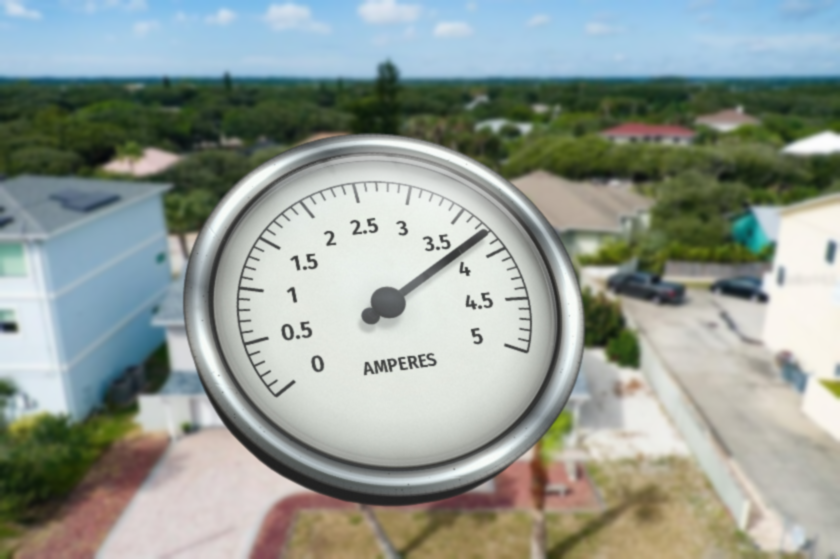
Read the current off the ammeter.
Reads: 3.8 A
